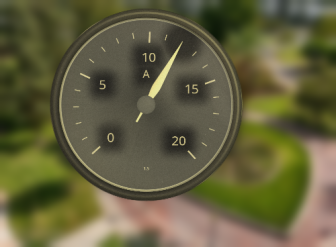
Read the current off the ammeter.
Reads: 12 A
